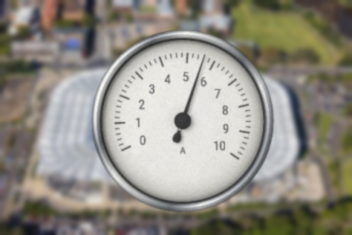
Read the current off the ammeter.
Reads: 5.6 A
